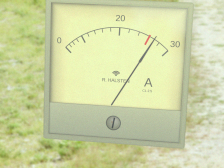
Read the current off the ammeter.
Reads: 27 A
